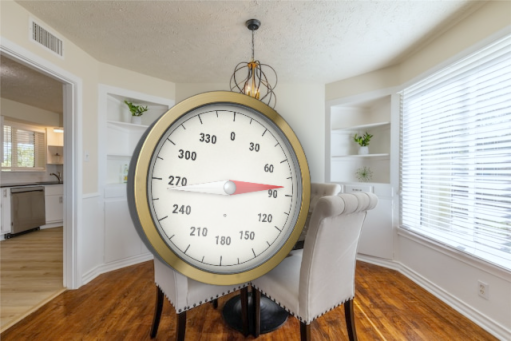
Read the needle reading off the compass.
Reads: 82.5 °
